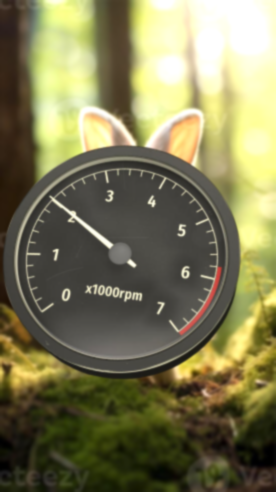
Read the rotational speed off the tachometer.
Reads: 2000 rpm
